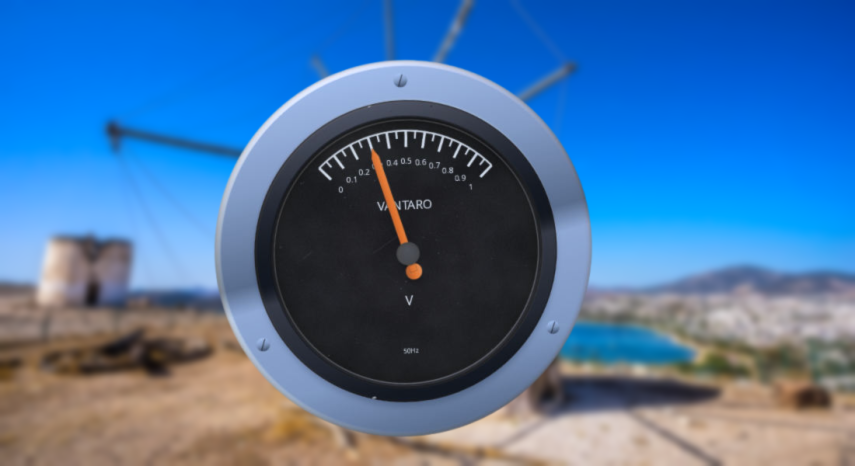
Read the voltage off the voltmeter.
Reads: 0.3 V
